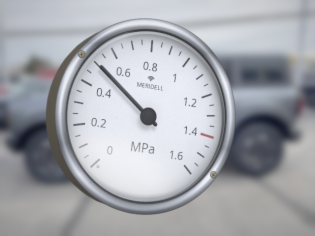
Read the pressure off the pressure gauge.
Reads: 0.5 MPa
